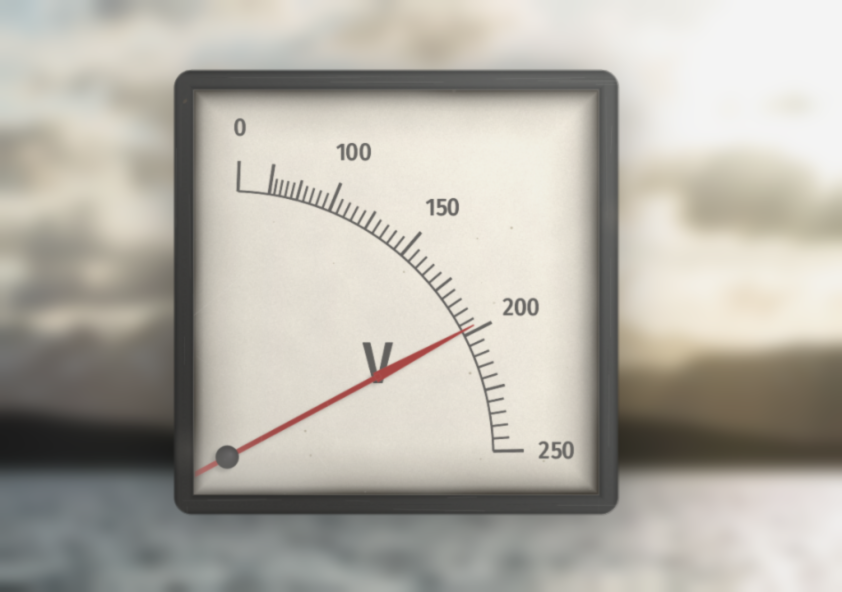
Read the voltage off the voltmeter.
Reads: 197.5 V
